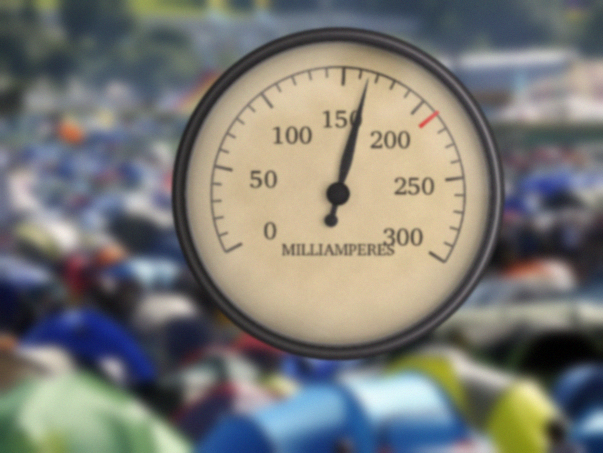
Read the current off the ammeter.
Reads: 165 mA
